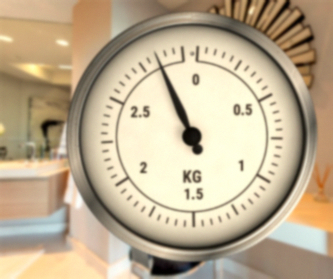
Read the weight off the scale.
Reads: 2.85 kg
